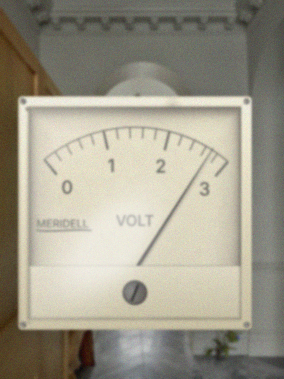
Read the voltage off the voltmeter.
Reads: 2.7 V
